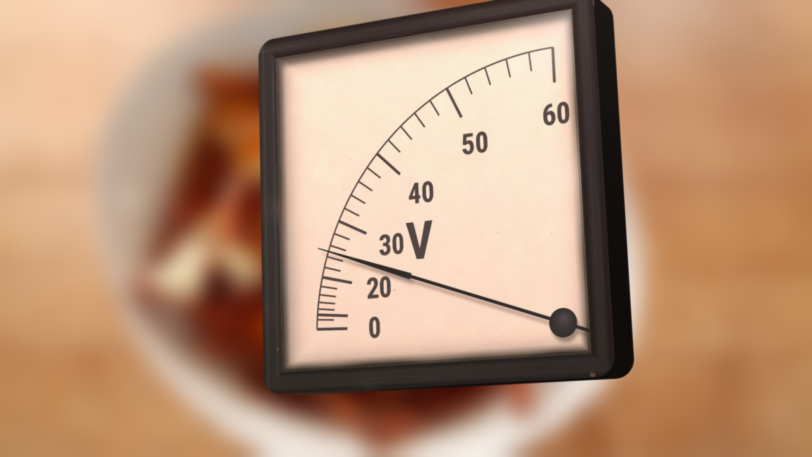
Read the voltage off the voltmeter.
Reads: 25 V
